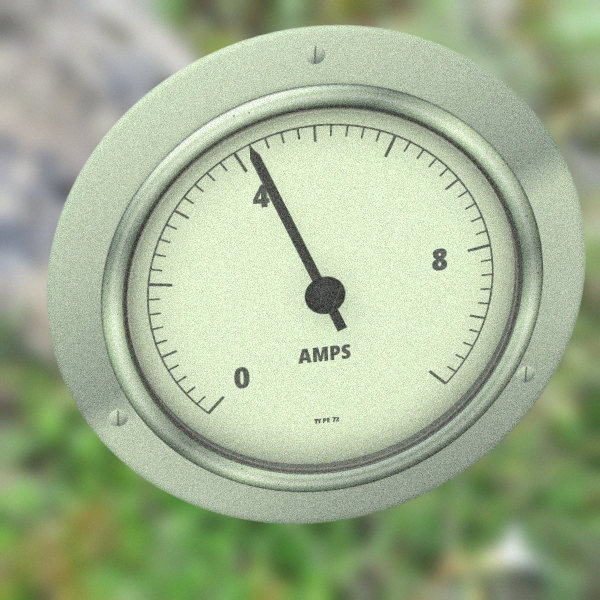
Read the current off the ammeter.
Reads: 4.2 A
